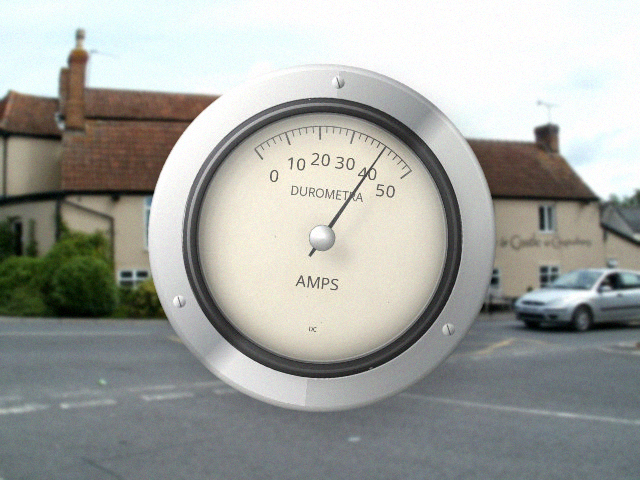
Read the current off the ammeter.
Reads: 40 A
